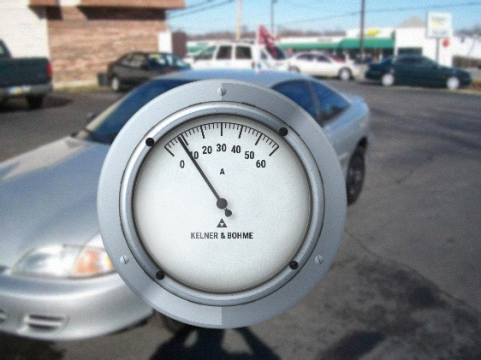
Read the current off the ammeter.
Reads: 8 A
